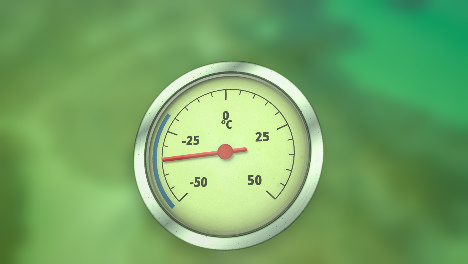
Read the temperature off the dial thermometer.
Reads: -35 °C
